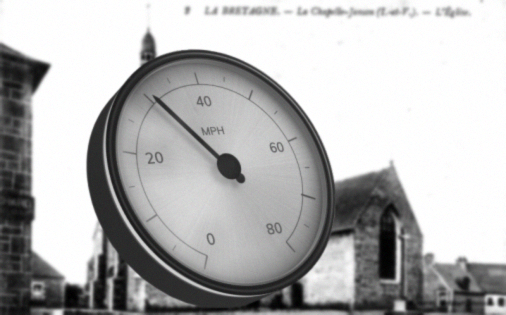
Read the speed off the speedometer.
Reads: 30 mph
